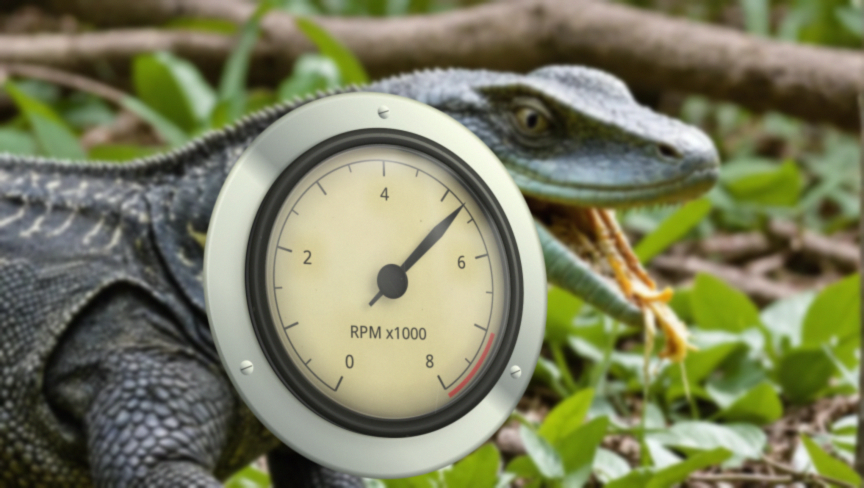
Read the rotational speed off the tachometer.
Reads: 5250 rpm
